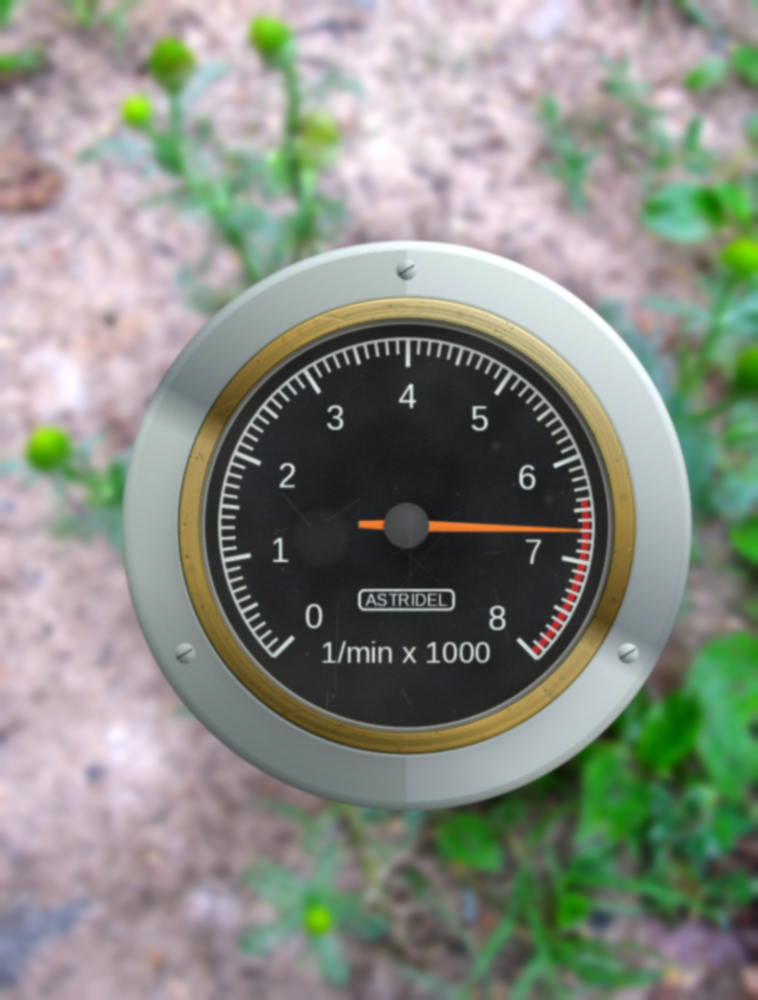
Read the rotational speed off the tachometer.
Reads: 6700 rpm
